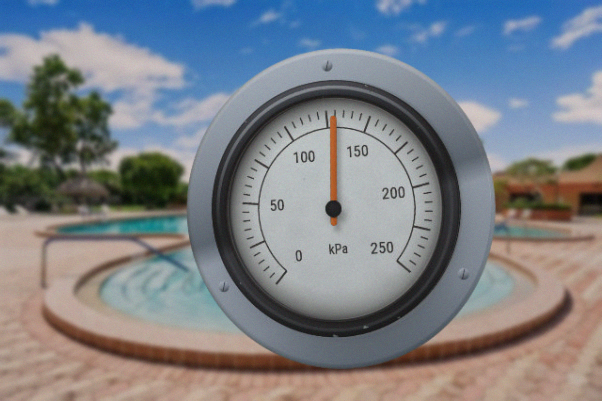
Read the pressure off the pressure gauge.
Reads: 130 kPa
